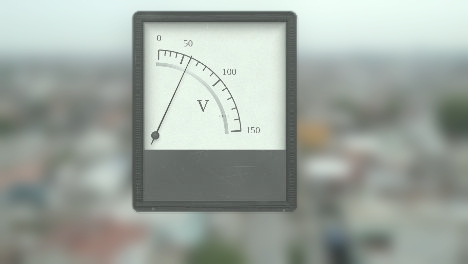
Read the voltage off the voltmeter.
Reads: 60 V
